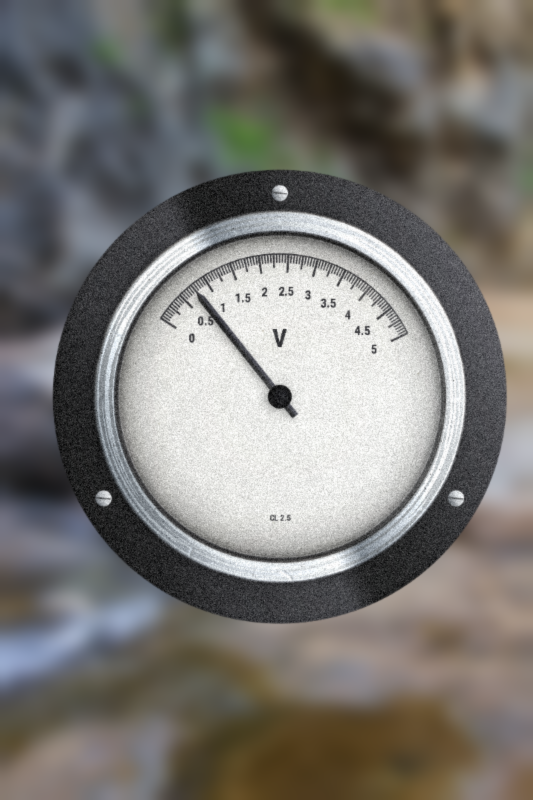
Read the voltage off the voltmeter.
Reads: 0.75 V
